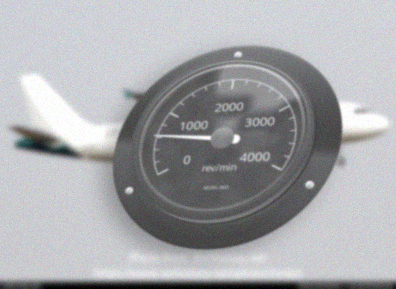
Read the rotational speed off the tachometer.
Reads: 600 rpm
